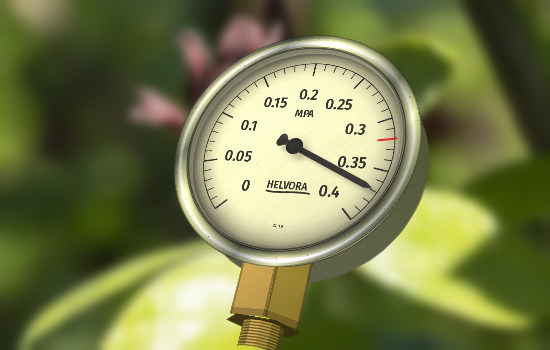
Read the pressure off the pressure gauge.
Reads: 0.37 MPa
